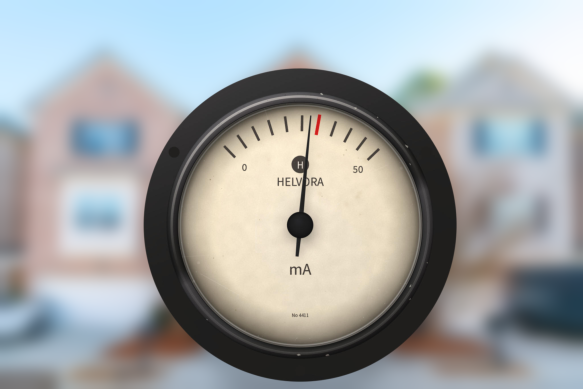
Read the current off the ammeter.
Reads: 27.5 mA
